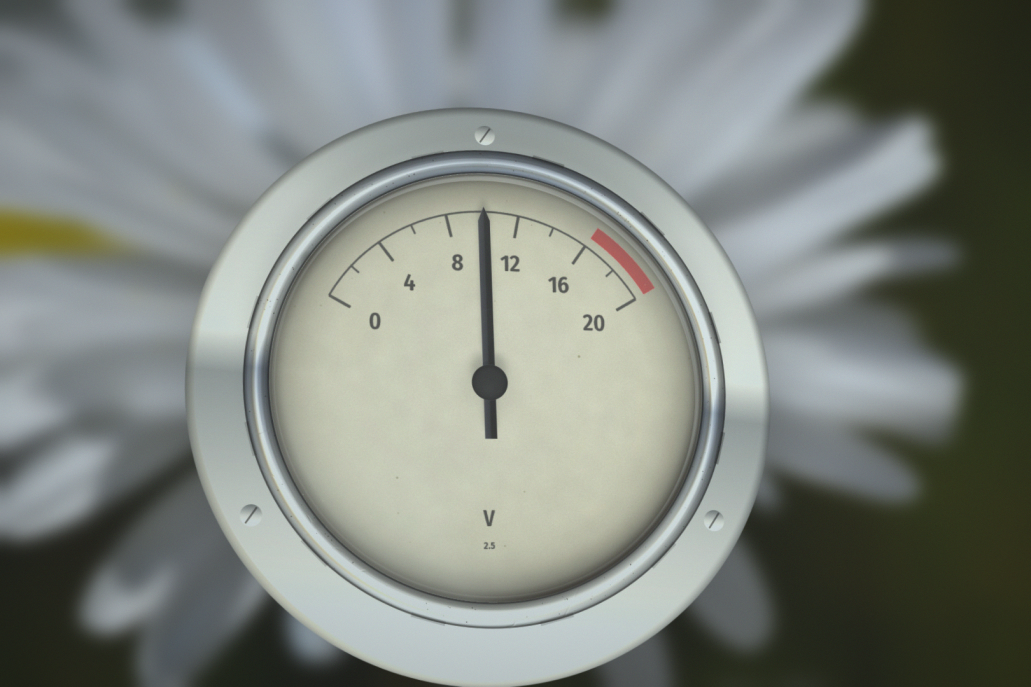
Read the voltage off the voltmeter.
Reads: 10 V
